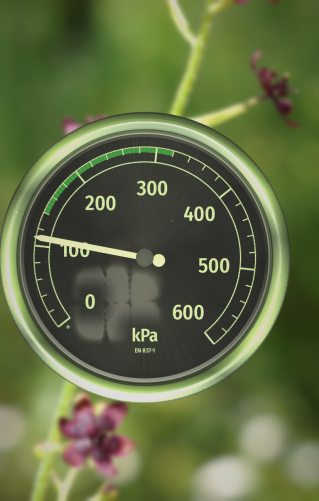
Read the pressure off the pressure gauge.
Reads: 110 kPa
